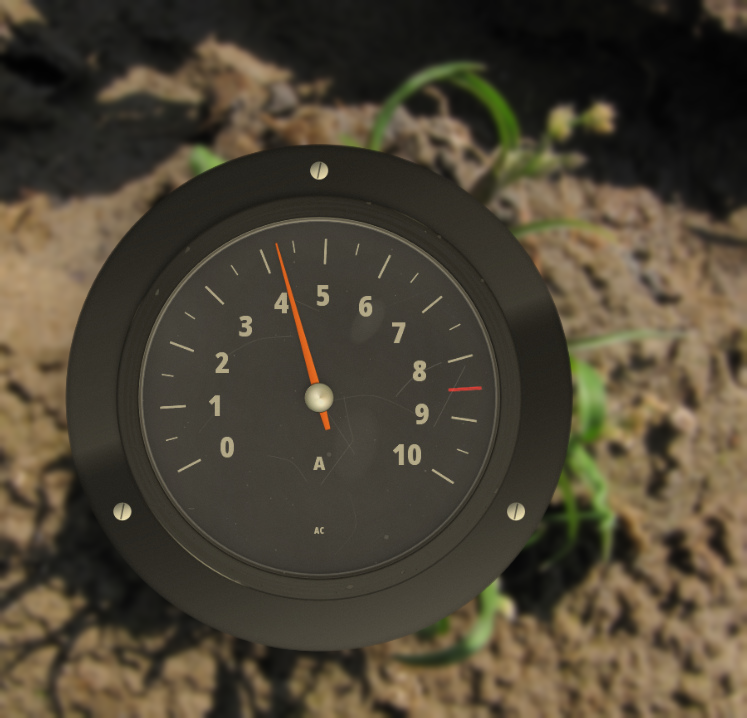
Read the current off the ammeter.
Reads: 4.25 A
